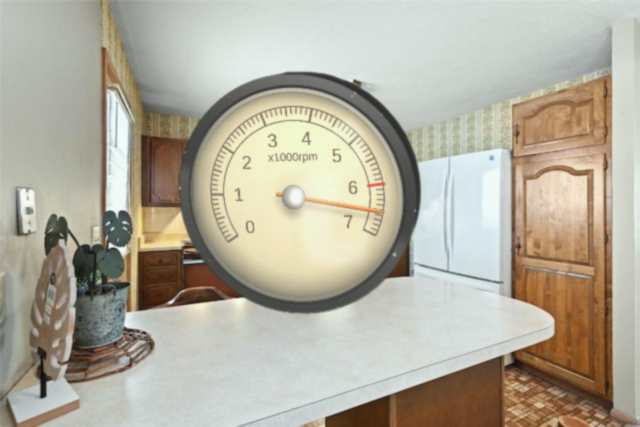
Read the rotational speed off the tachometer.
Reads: 6500 rpm
